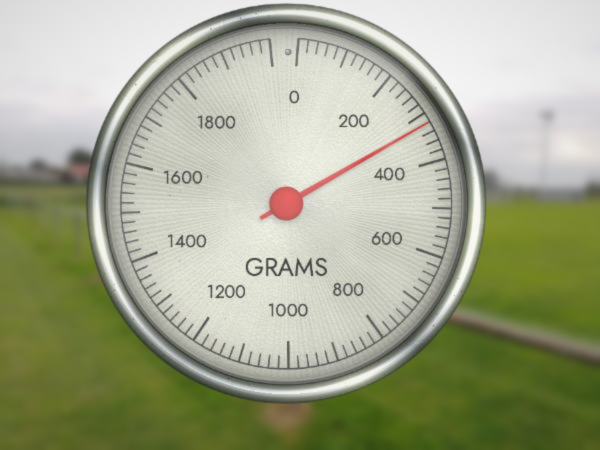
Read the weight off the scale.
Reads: 320 g
